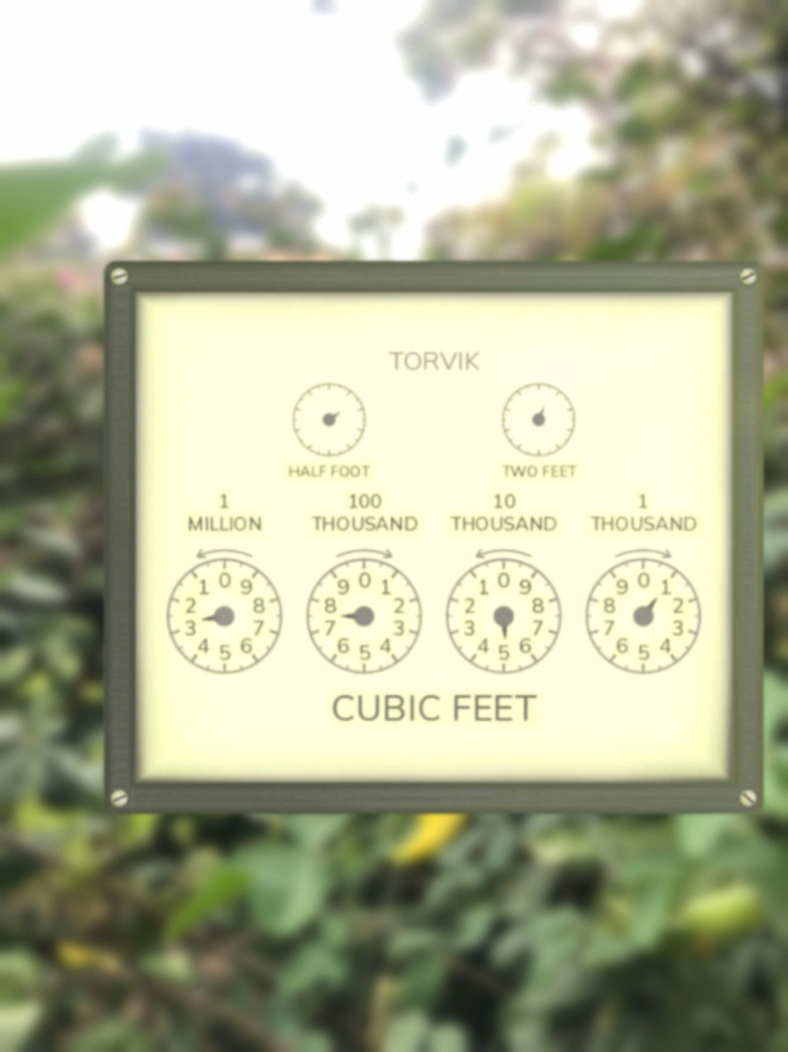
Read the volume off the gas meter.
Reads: 275100 ft³
